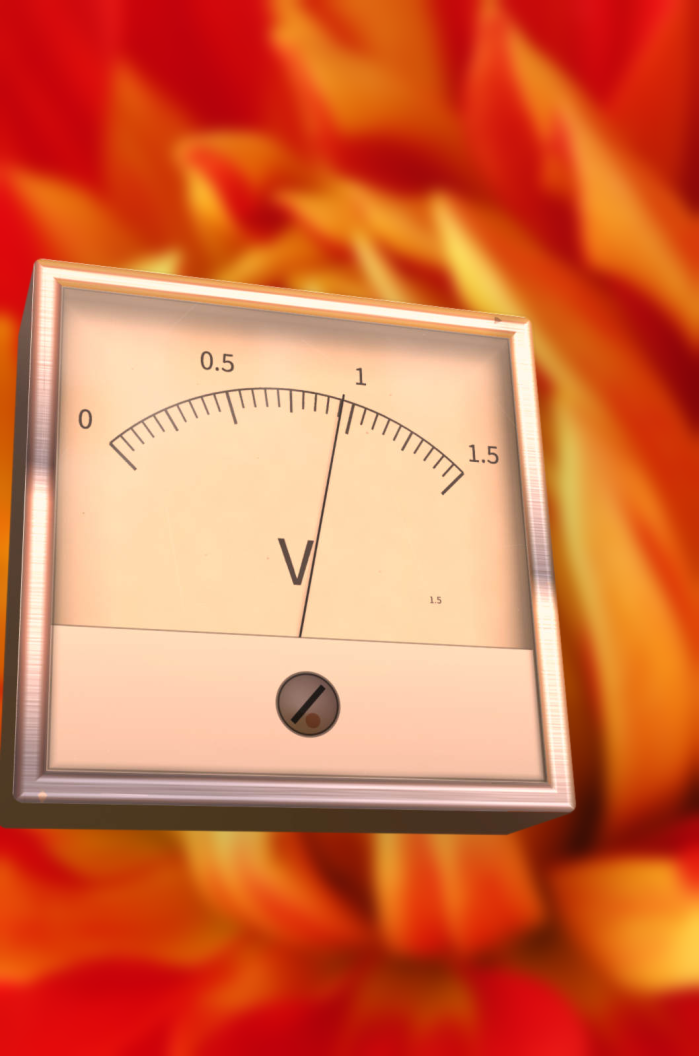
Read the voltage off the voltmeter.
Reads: 0.95 V
